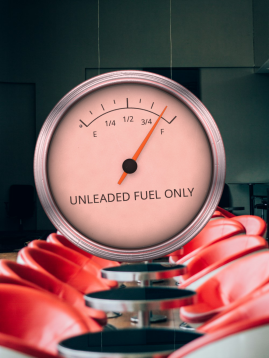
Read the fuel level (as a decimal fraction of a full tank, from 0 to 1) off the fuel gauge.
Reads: 0.875
